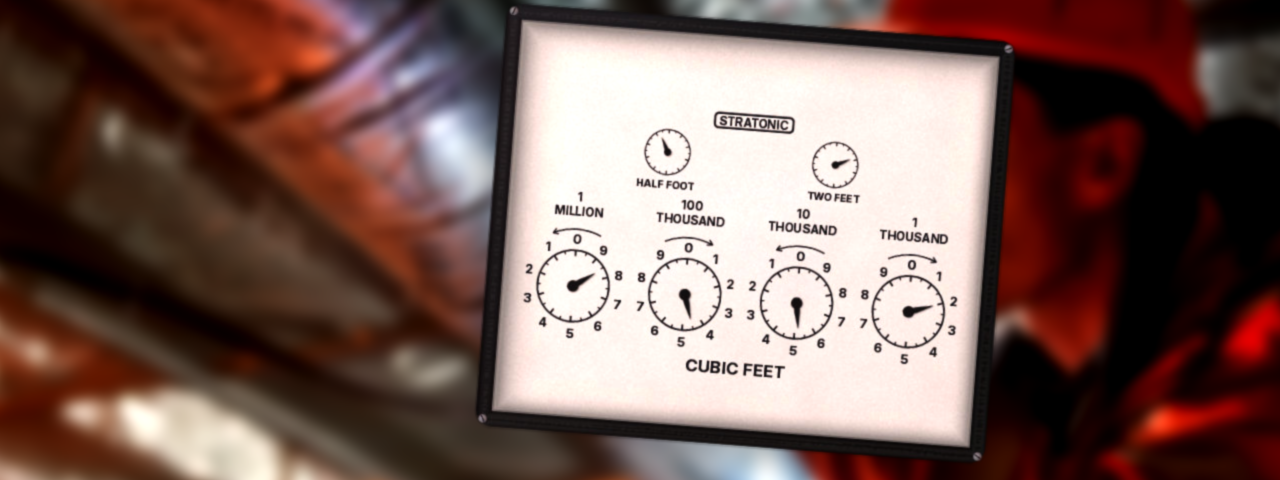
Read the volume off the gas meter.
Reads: 845200 ft³
